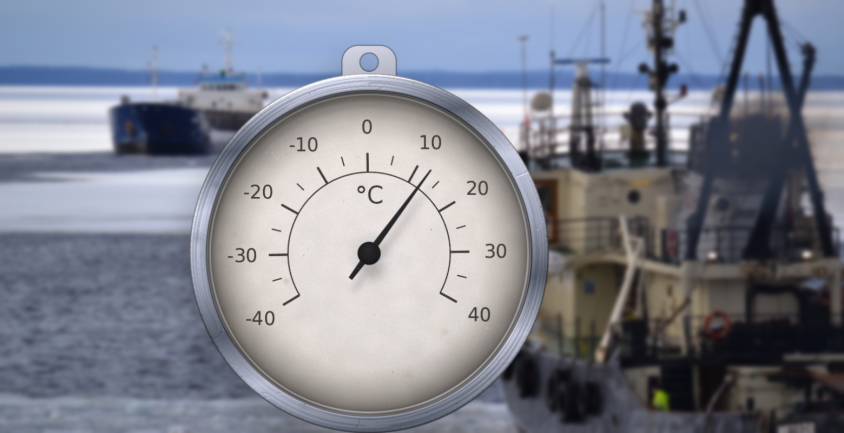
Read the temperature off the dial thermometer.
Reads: 12.5 °C
